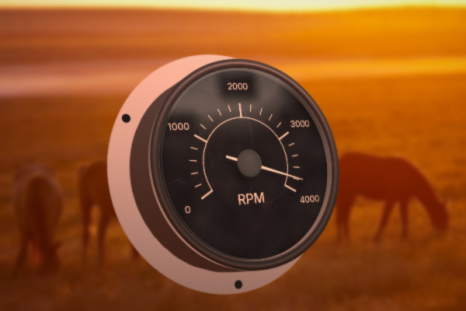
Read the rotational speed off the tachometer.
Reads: 3800 rpm
